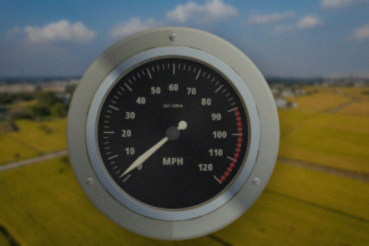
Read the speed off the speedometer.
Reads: 2 mph
